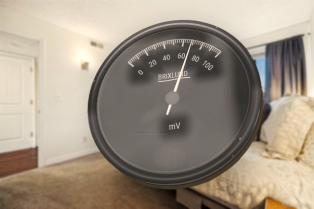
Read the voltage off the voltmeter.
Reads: 70 mV
